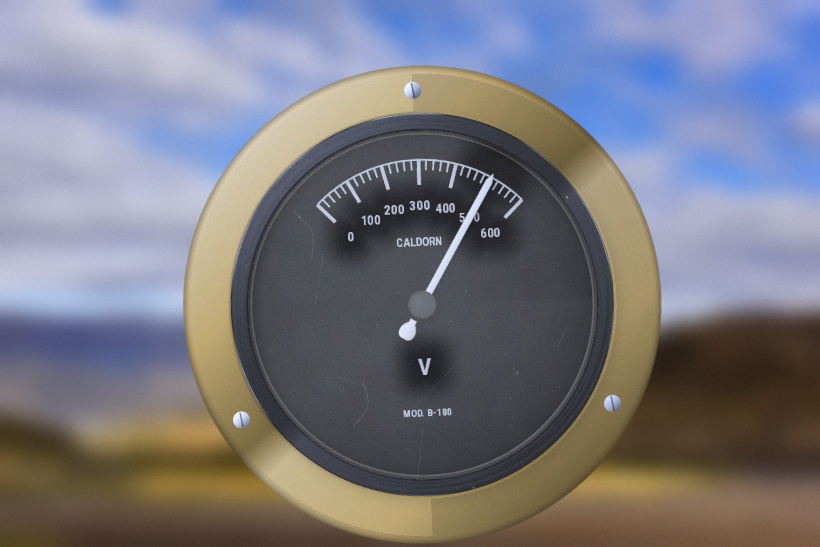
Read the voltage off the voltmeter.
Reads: 500 V
